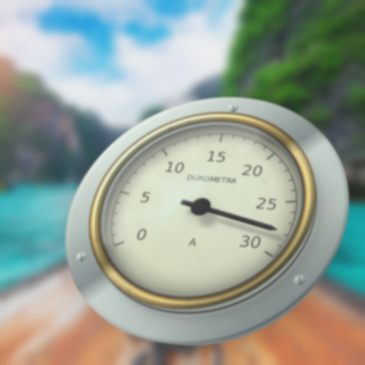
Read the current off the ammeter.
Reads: 28 A
